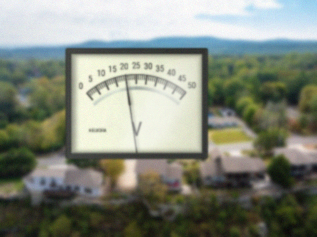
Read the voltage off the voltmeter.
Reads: 20 V
